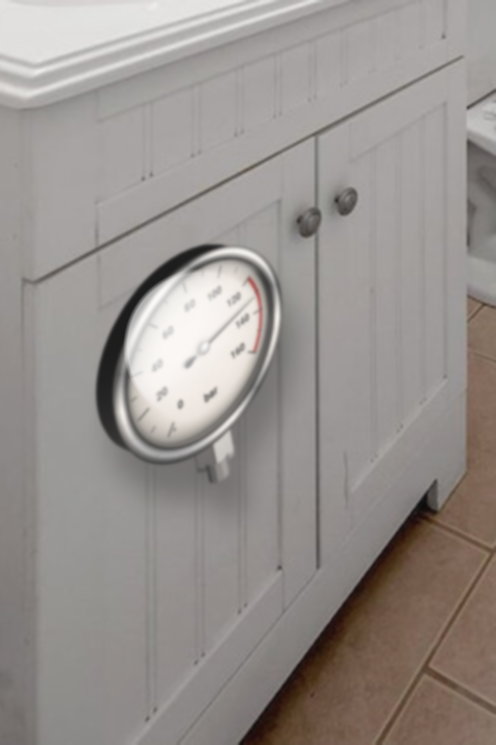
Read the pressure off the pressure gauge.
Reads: 130 bar
